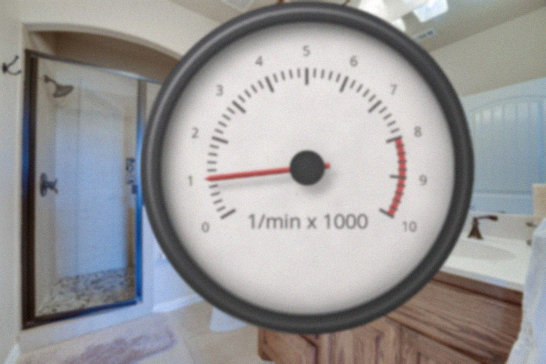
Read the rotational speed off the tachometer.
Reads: 1000 rpm
